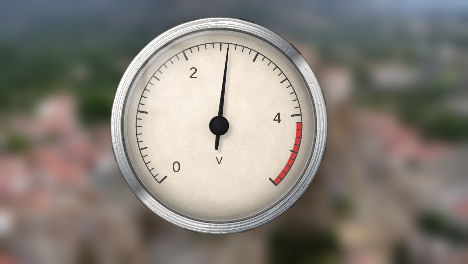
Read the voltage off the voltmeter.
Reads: 2.6 V
